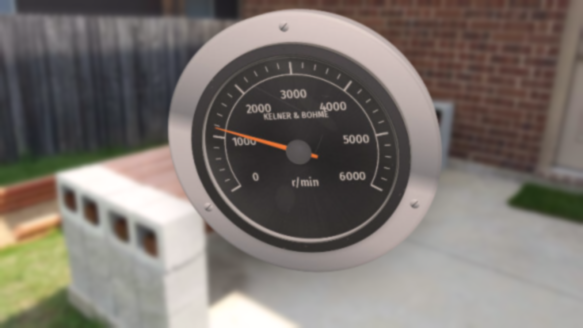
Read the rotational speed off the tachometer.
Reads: 1200 rpm
